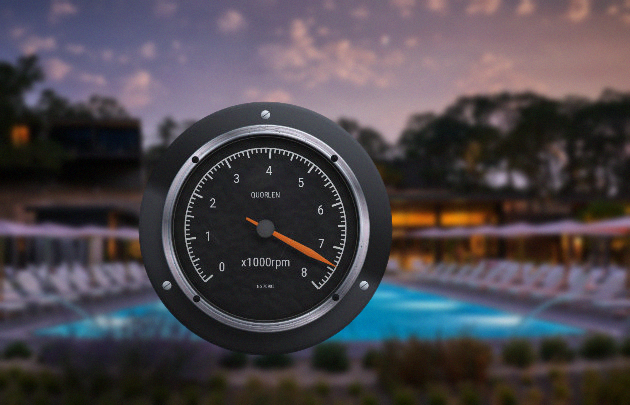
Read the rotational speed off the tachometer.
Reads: 7400 rpm
